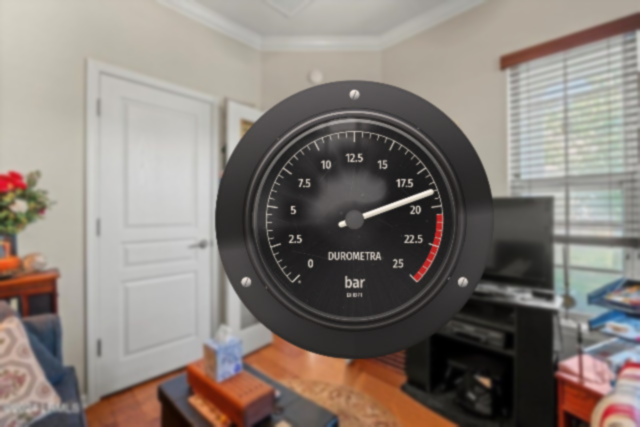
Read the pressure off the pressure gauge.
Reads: 19 bar
